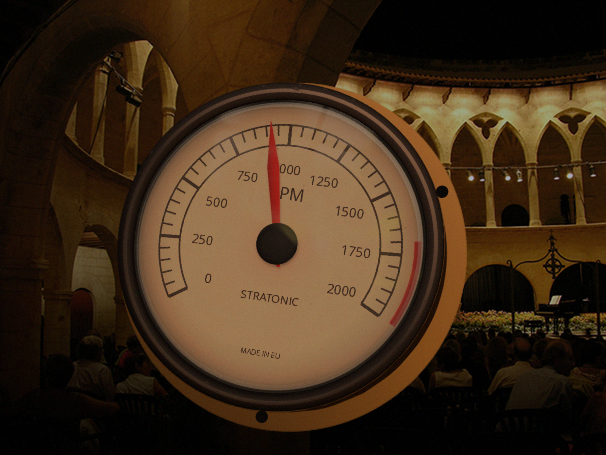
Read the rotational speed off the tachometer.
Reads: 925 rpm
